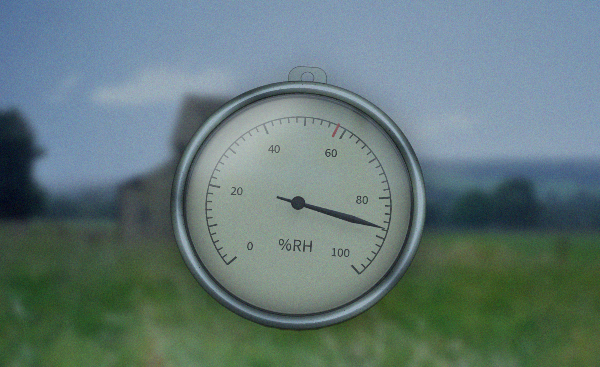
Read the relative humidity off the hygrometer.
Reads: 88 %
